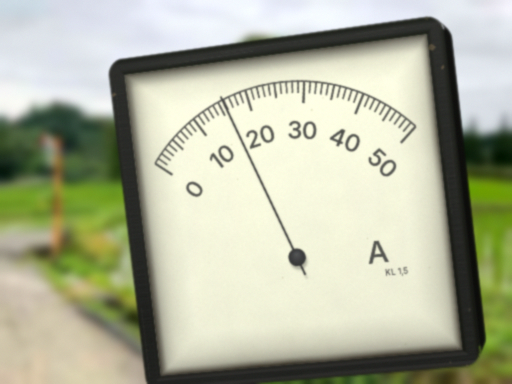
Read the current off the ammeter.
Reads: 16 A
